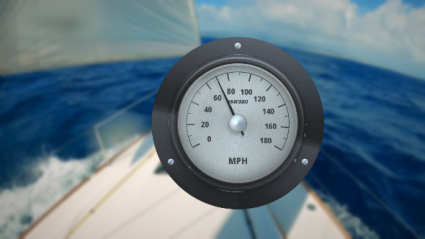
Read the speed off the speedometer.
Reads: 70 mph
